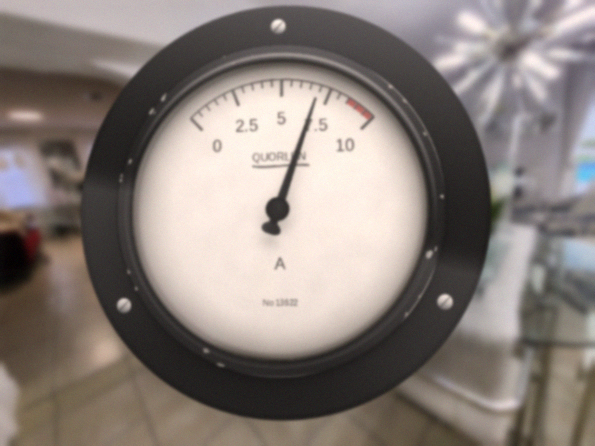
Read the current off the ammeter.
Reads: 7 A
